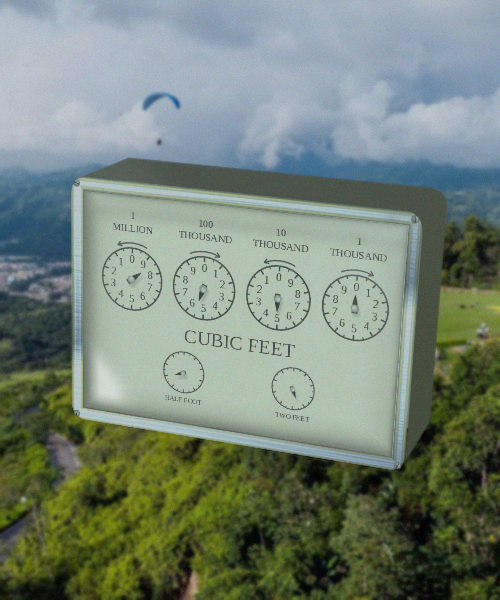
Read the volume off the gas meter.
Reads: 855000 ft³
